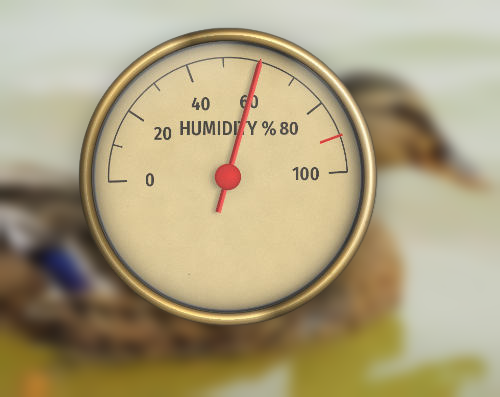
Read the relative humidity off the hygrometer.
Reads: 60 %
